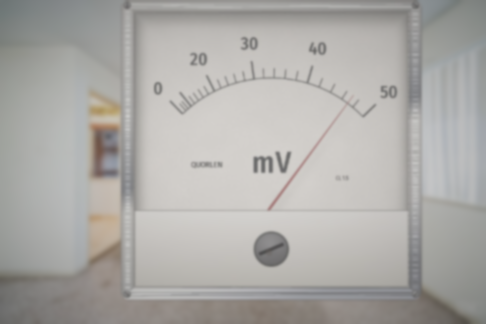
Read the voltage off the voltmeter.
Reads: 47 mV
